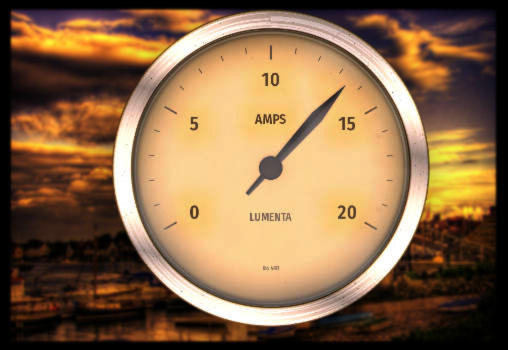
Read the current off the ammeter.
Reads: 13.5 A
